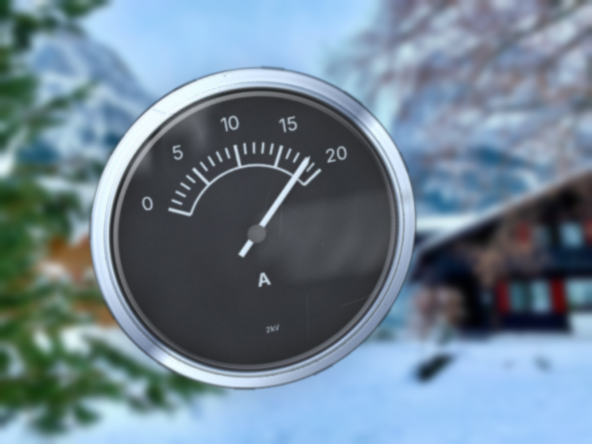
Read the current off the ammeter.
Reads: 18 A
